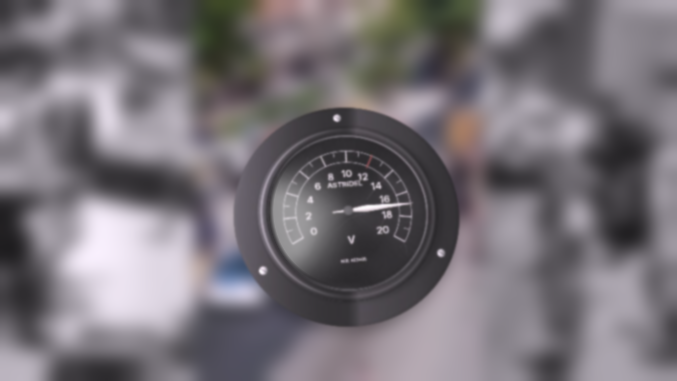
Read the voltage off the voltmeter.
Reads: 17 V
